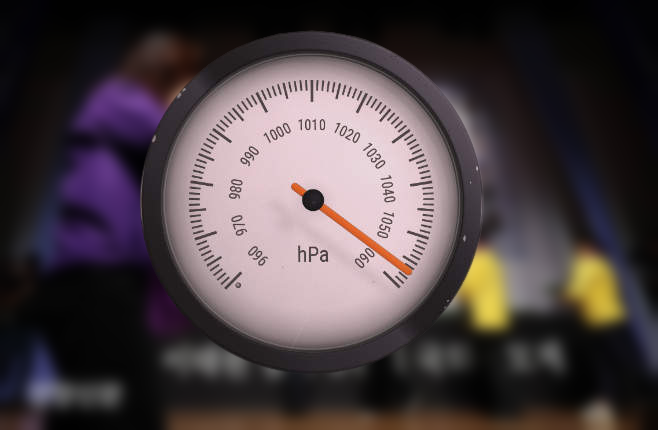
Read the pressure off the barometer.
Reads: 1057 hPa
